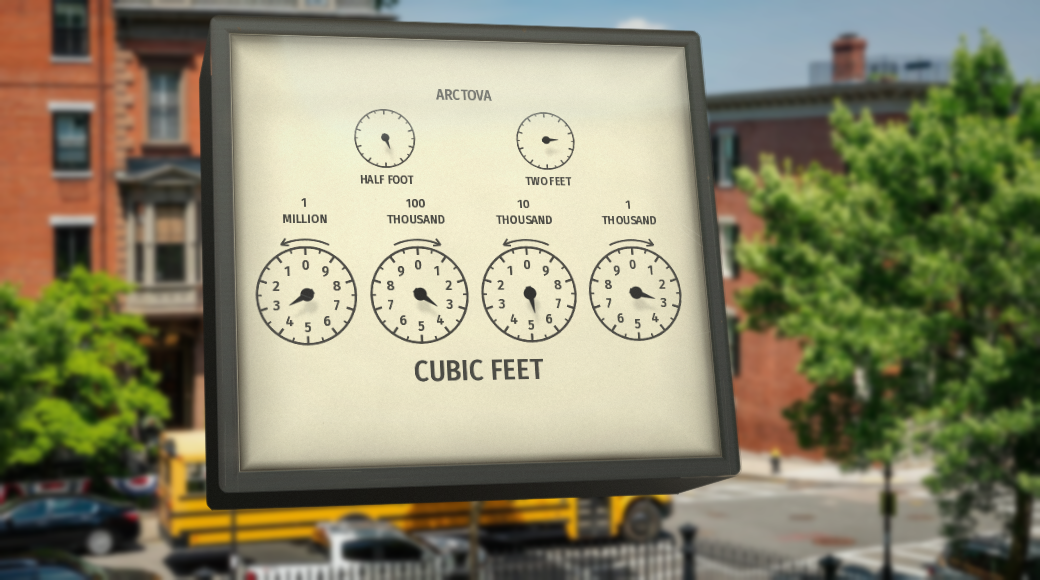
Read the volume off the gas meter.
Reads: 335300 ft³
